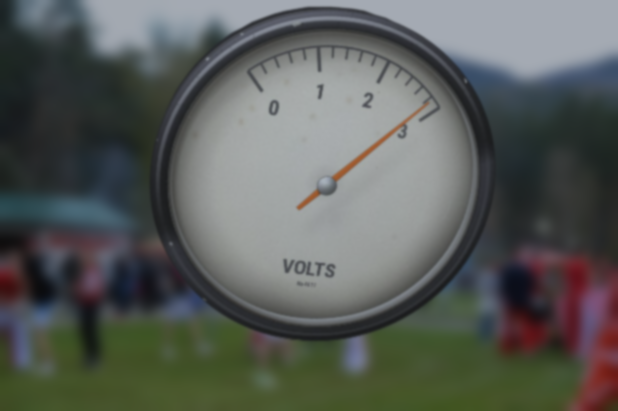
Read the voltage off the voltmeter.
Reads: 2.8 V
